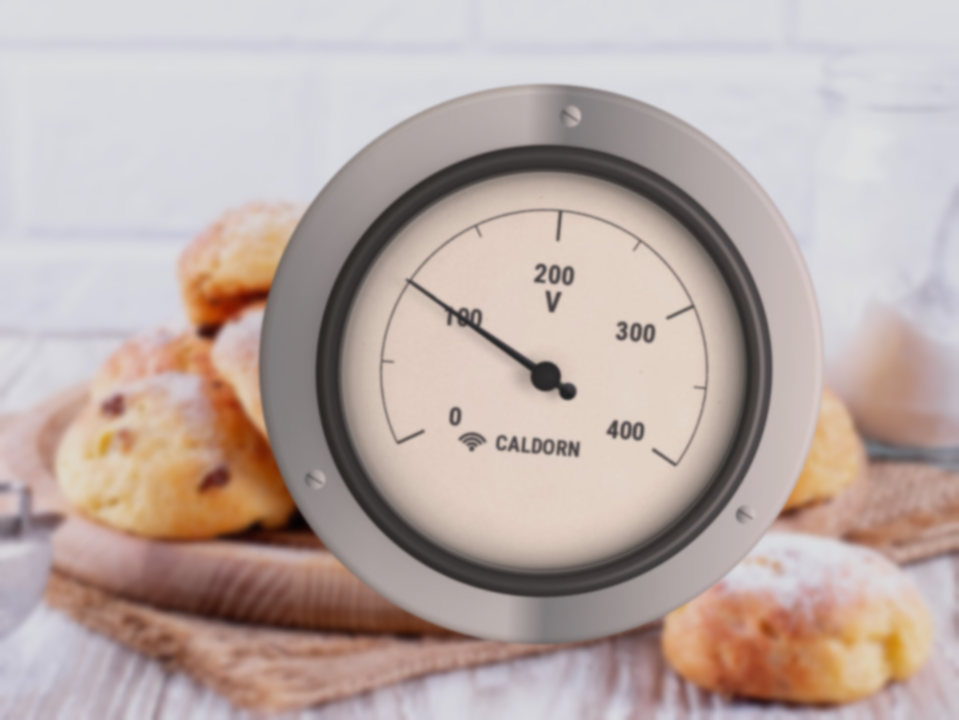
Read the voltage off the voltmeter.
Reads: 100 V
